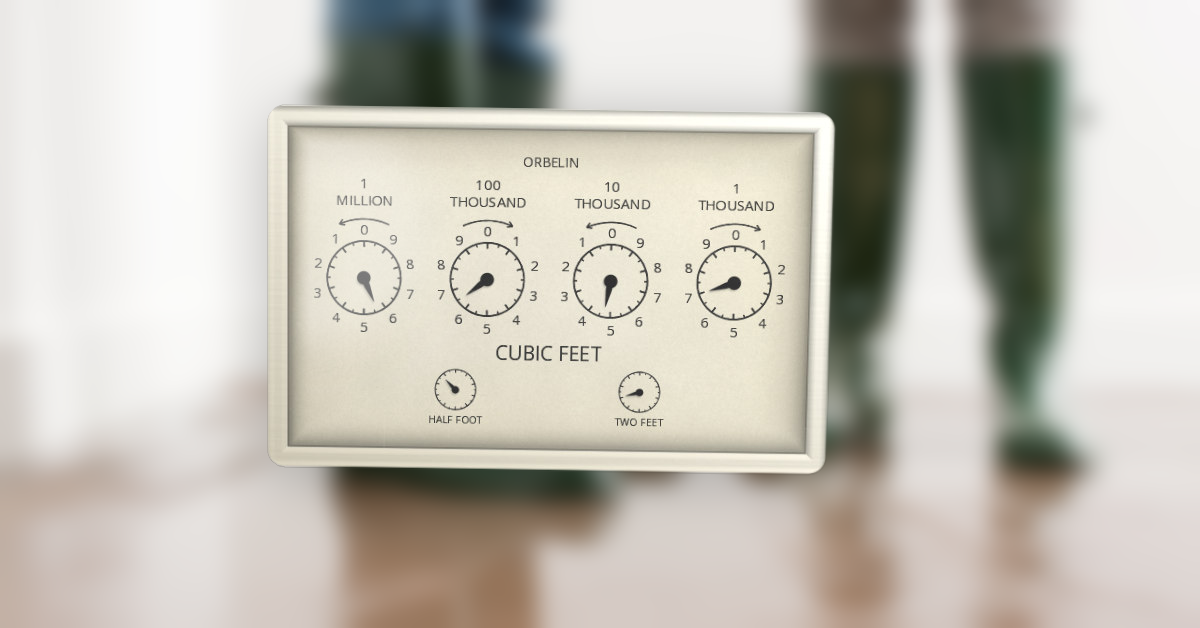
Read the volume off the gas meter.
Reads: 564700 ft³
